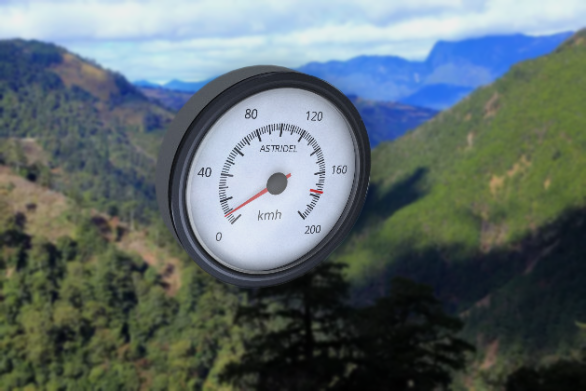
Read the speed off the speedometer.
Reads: 10 km/h
